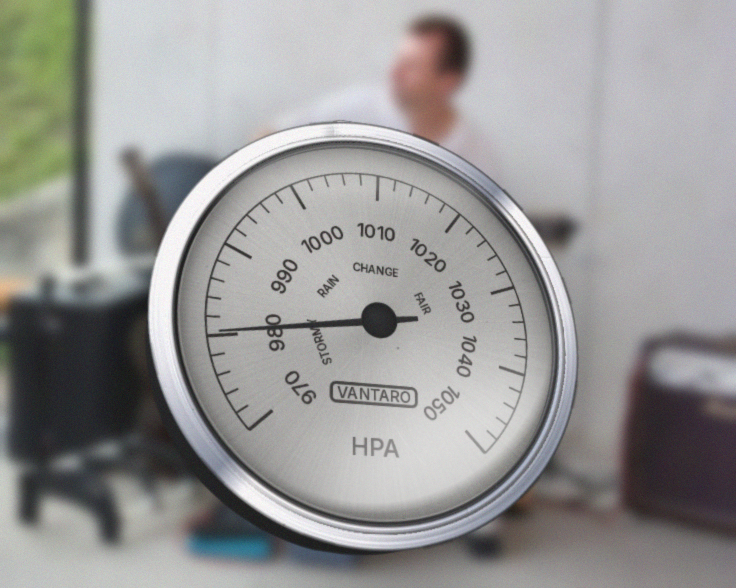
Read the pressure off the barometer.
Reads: 980 hPa
